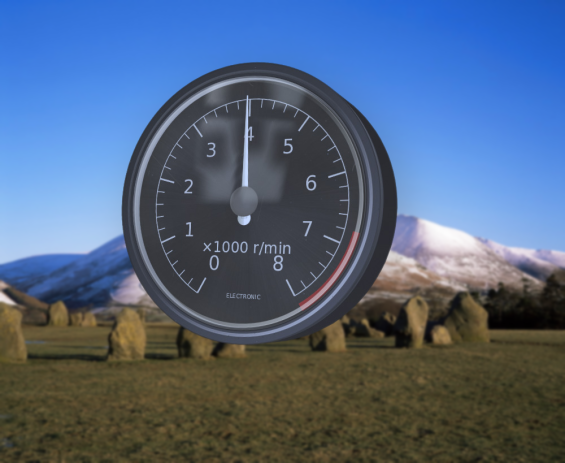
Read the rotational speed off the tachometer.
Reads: 4000 rpm
